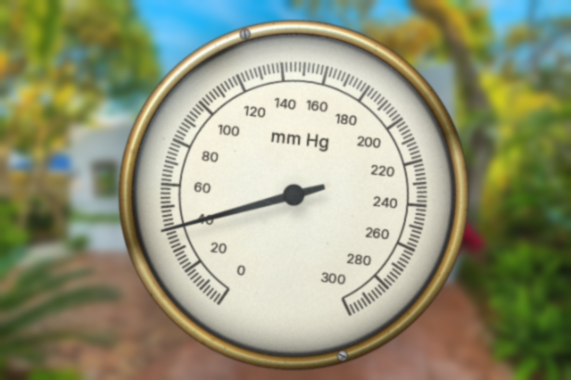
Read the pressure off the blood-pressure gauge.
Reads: 40 mmHg
